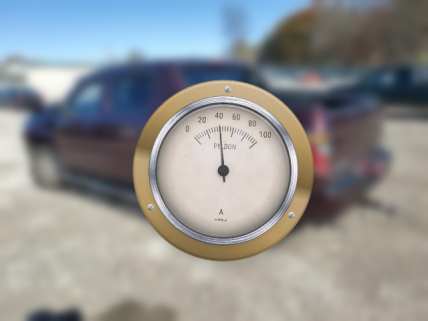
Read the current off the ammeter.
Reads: 40 A
